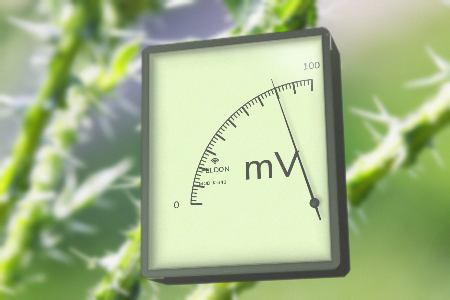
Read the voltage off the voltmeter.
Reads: 80 mV
